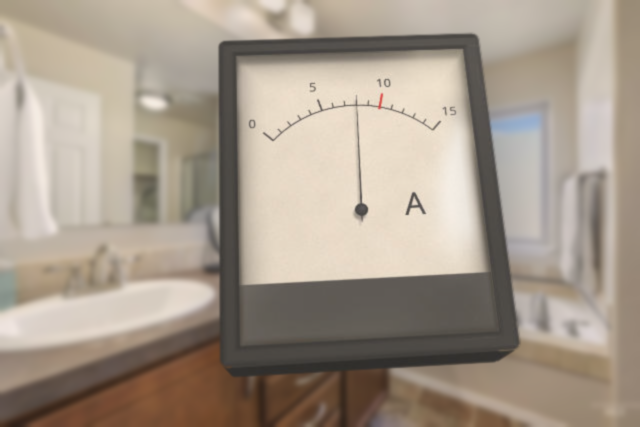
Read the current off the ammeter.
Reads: 8 A
